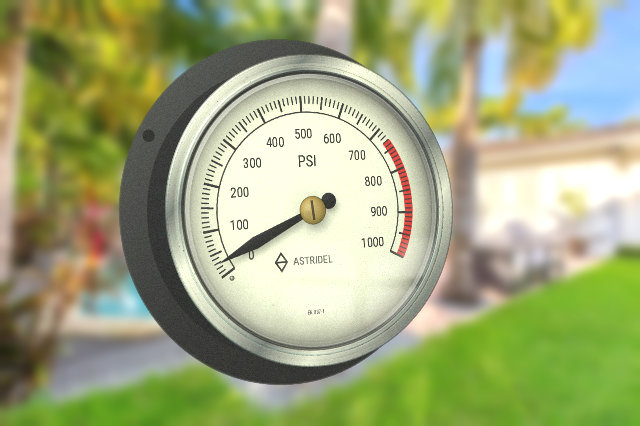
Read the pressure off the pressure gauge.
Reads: 30 psi
